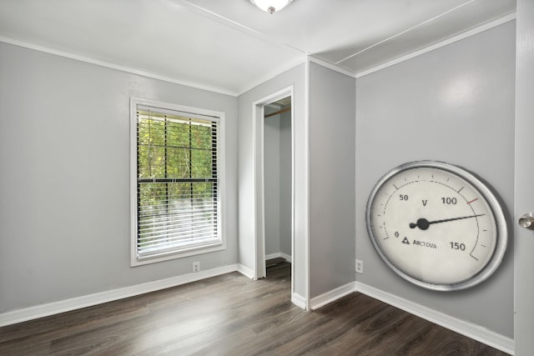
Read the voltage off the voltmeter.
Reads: 120 V
